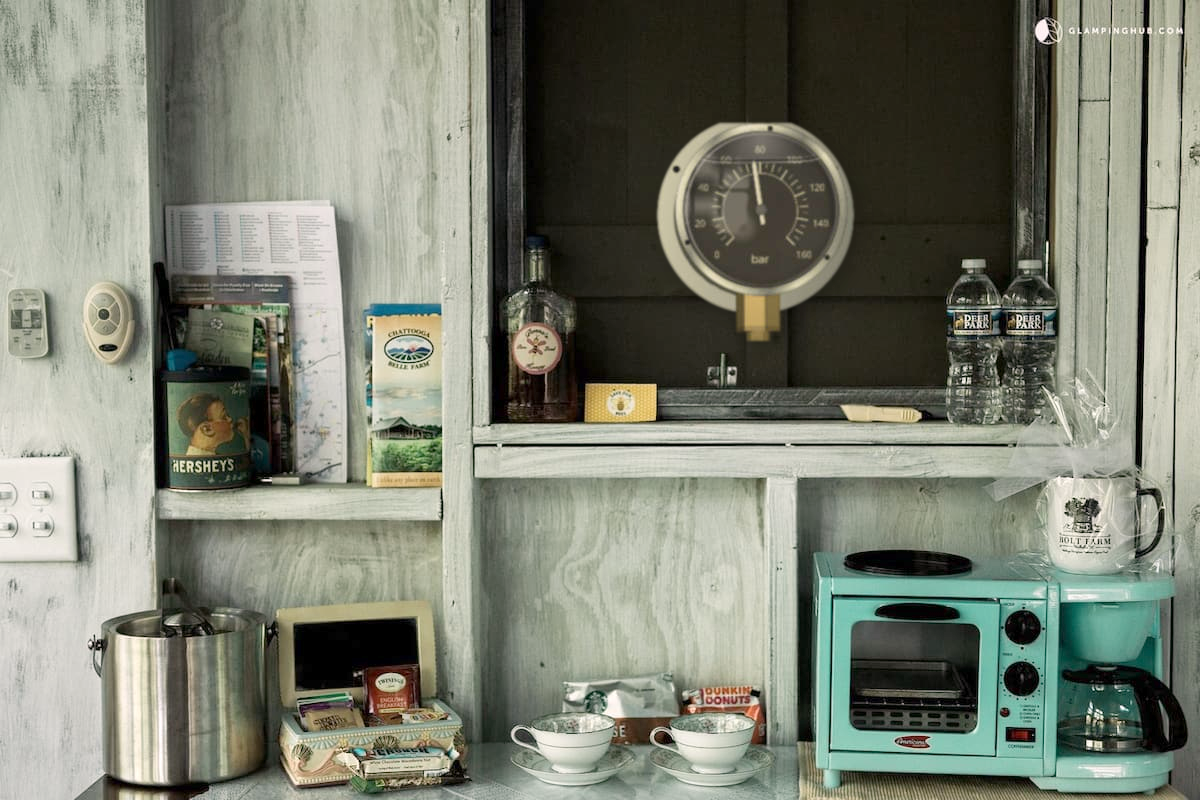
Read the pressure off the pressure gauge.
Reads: 75 bar
